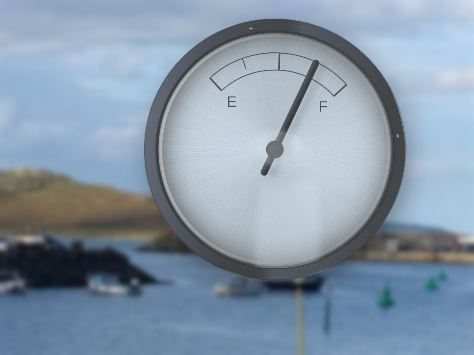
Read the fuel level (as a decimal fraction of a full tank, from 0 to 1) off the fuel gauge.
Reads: 0.75
